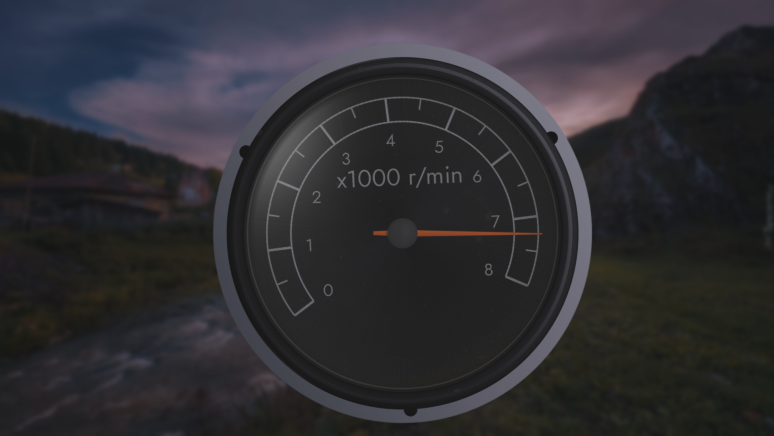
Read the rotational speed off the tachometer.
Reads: 7250 rpm
